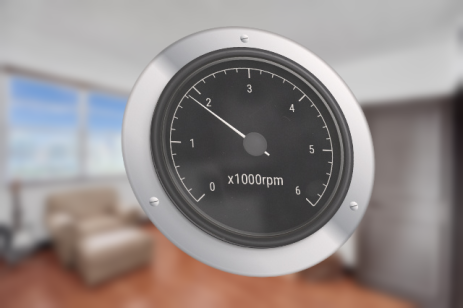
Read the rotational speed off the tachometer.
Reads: 1800 rpm
